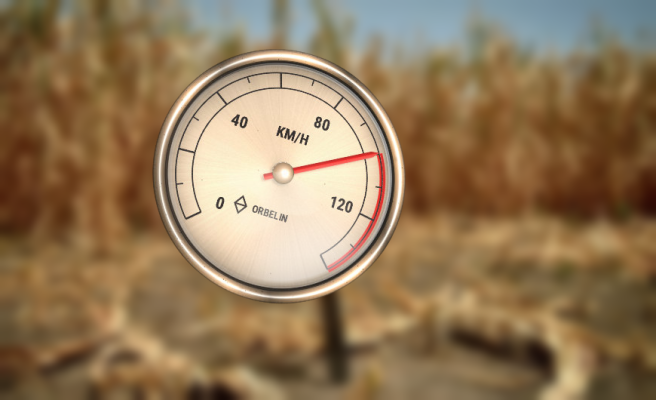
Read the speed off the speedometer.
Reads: 100 km/h
